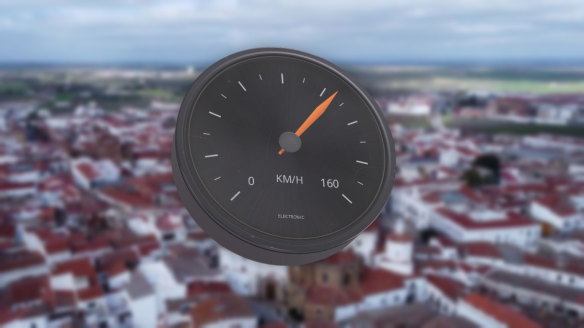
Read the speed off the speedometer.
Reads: 105 km/h
